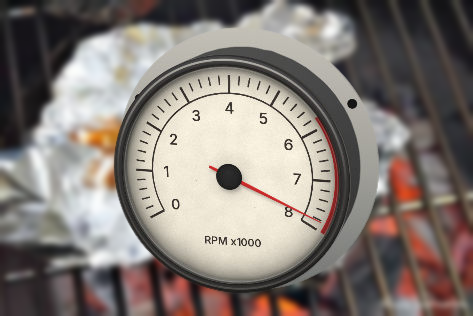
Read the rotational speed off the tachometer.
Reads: 7800 rpm
